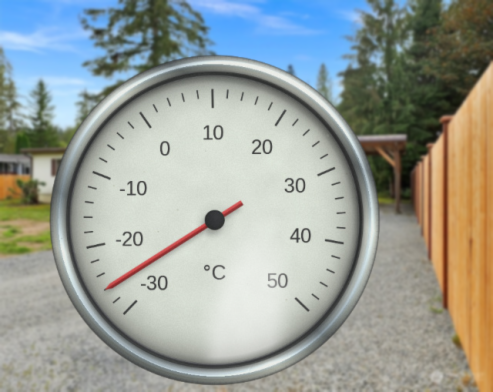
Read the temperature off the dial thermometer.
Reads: -26 °C
